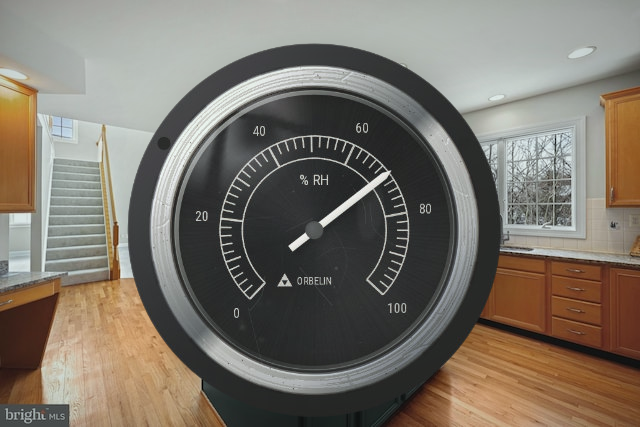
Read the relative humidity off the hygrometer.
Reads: 70 %
